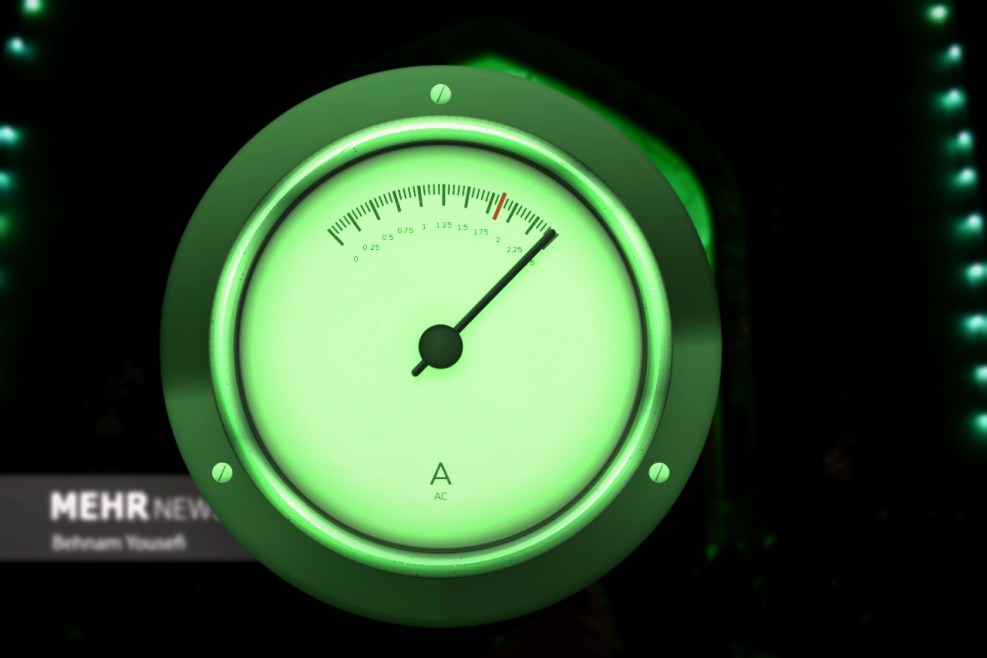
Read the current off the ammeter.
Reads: 2.45 A
